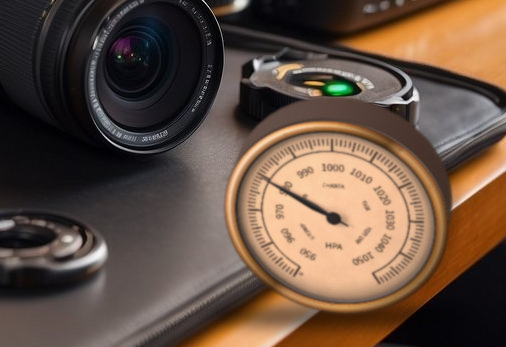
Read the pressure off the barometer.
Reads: 980 hPa
